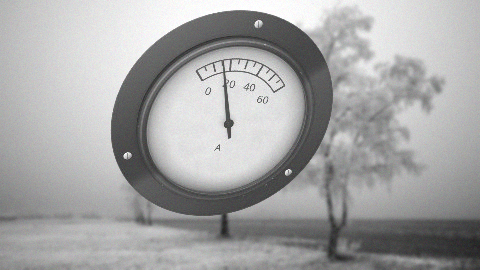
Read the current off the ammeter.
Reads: 15 A
